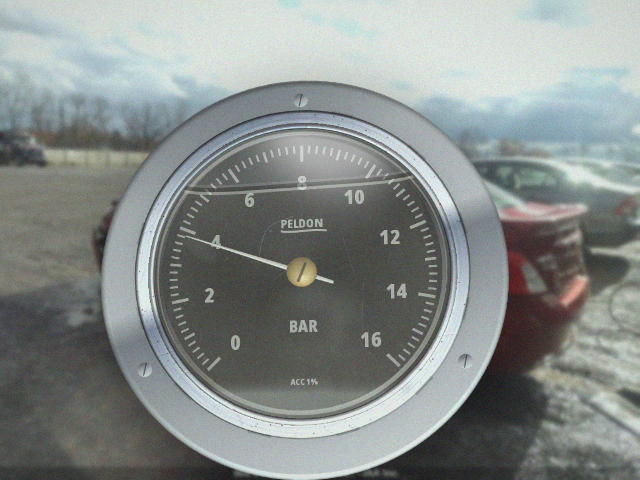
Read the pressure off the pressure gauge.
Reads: 3.8 bar
